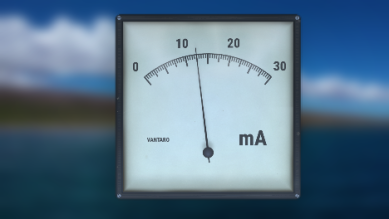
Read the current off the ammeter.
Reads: 12.5 mA
